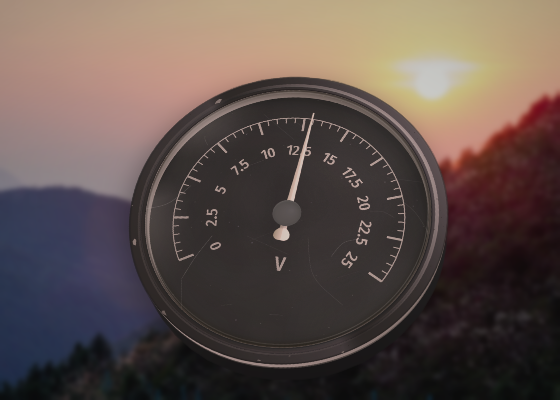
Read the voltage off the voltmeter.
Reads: 13 V
